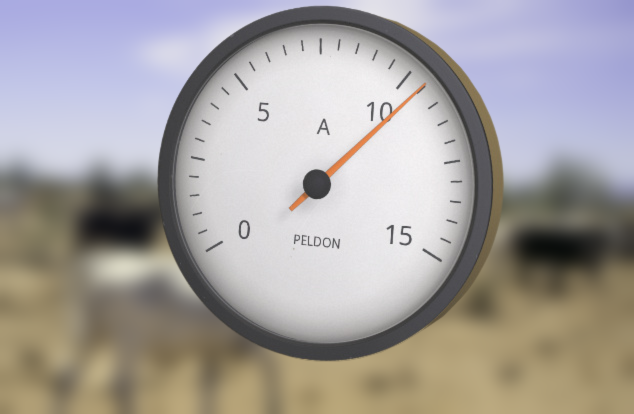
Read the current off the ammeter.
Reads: 10.5 A
